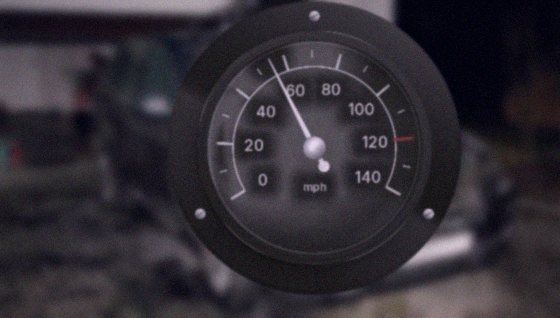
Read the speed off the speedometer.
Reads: 55 mph
